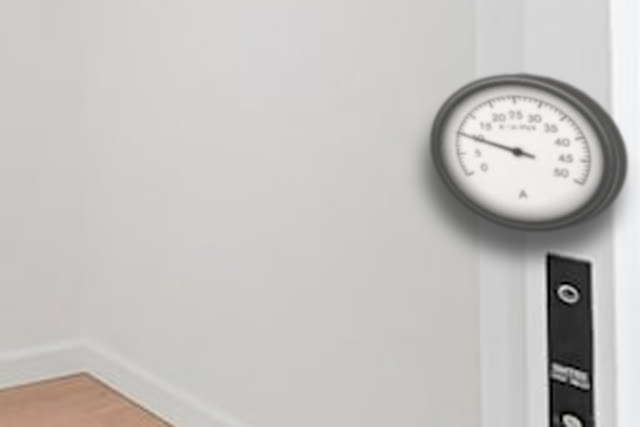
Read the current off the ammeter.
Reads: 10 A
